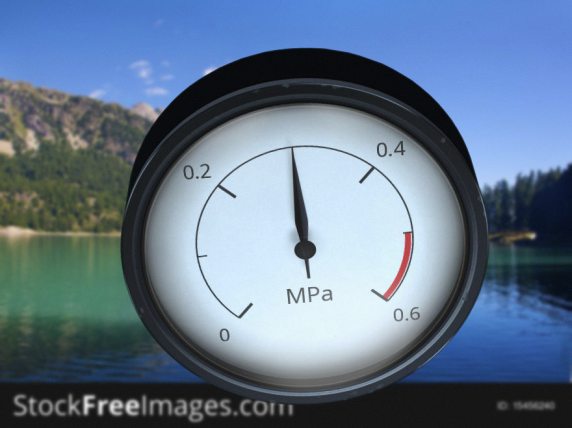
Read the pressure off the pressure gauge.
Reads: 0.3 MPa
